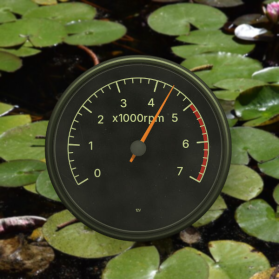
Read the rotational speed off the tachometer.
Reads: 4400 rpm
